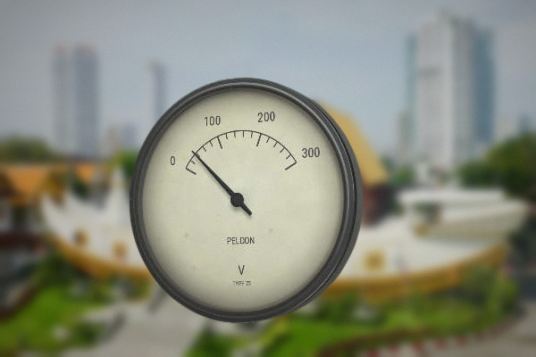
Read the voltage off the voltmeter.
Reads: 40 V
